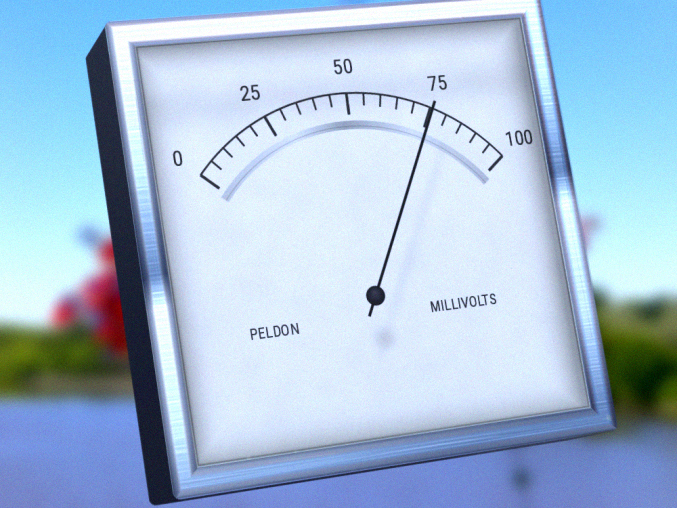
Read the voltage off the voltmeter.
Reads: 75 mV
